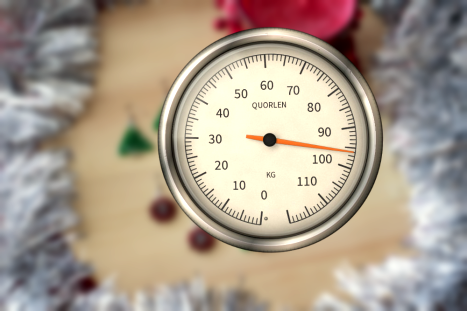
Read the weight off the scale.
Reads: 96 kg
